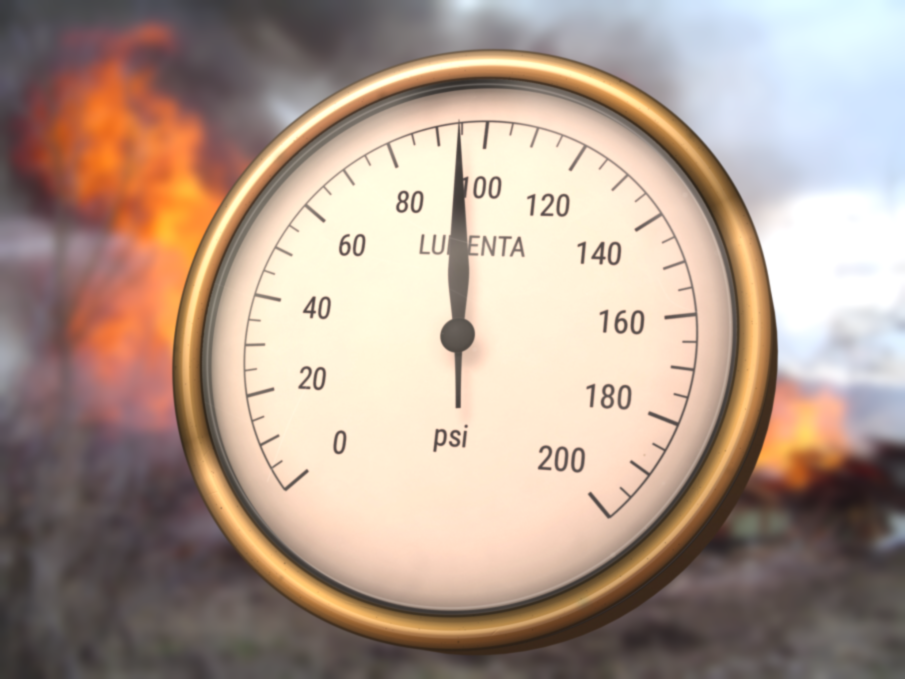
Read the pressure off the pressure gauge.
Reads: 95 psi
